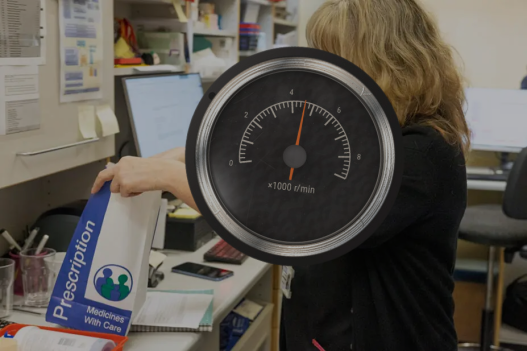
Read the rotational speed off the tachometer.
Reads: 4600 rpm
